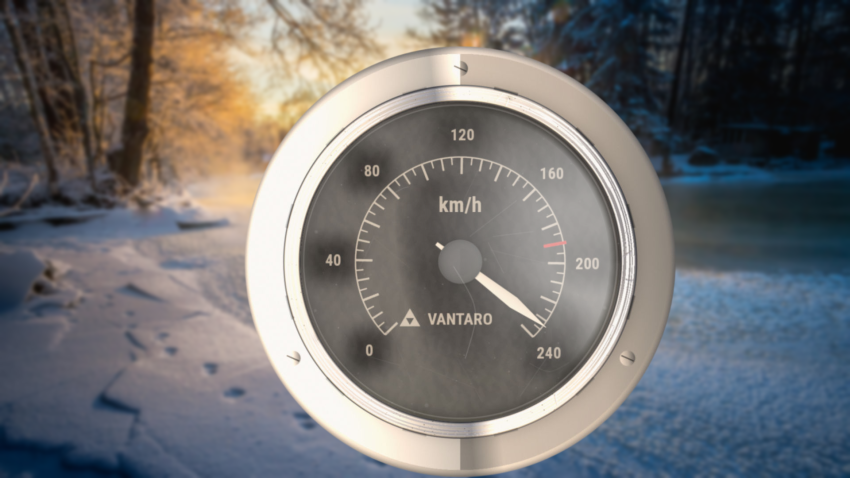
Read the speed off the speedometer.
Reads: 232.5 km/h
